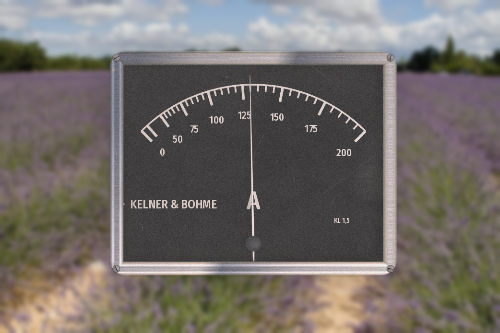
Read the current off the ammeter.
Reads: 130 A
